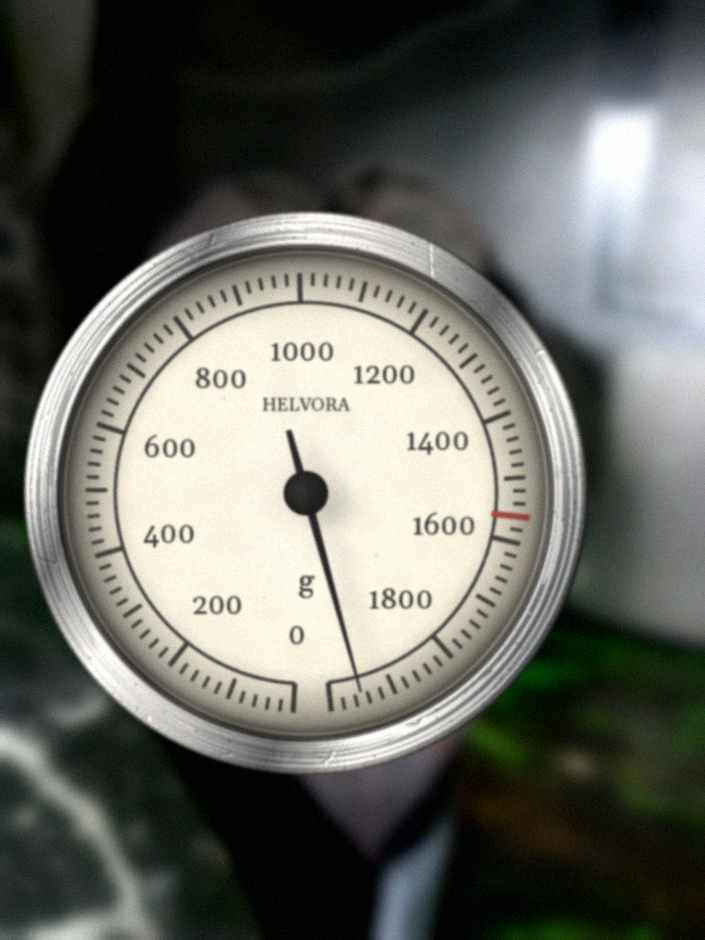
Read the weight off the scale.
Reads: 1950 g
